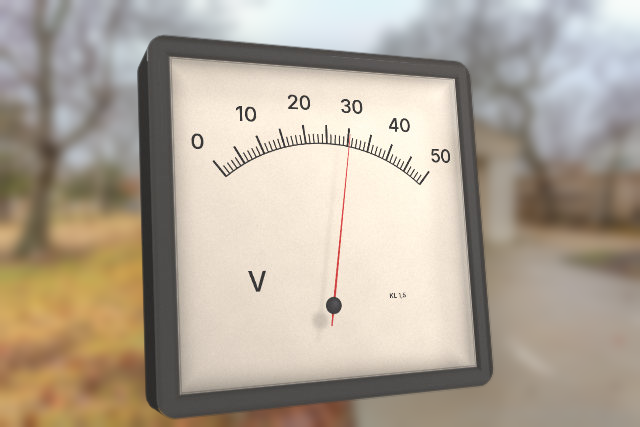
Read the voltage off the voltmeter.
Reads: 30 V
